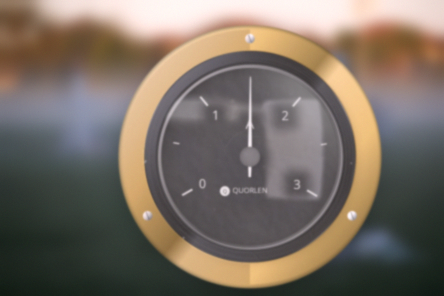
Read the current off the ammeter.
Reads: 1.5 A
